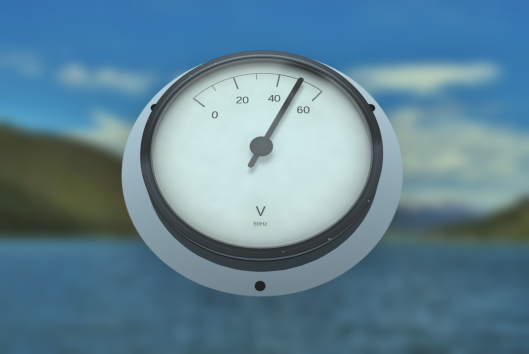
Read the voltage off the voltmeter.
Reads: 50 V
